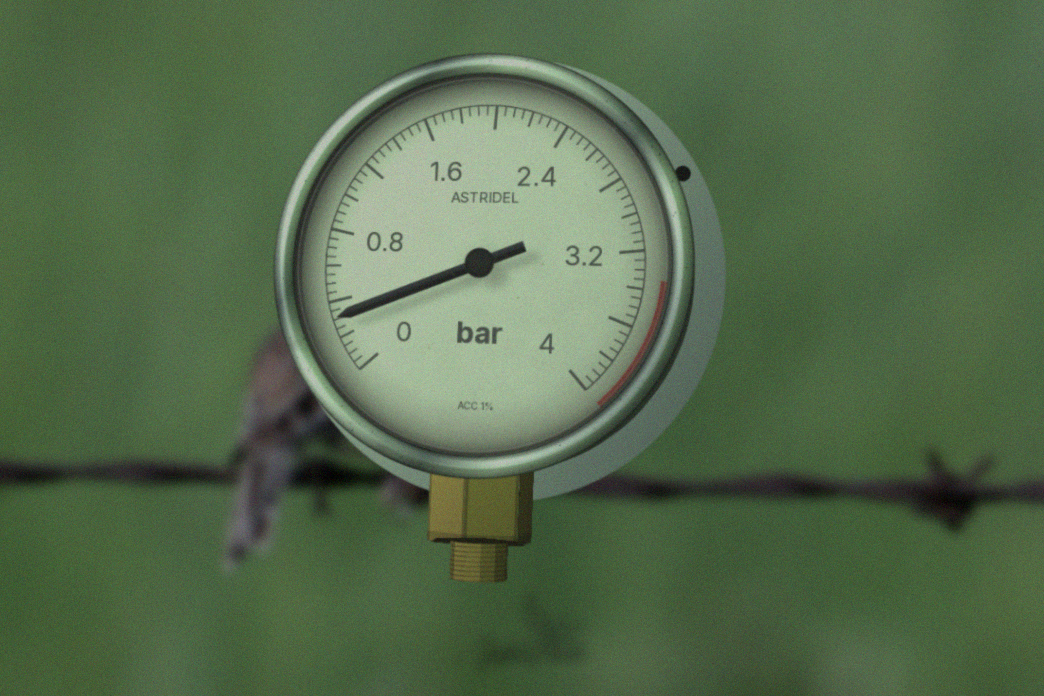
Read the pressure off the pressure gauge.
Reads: 0.3 bar
